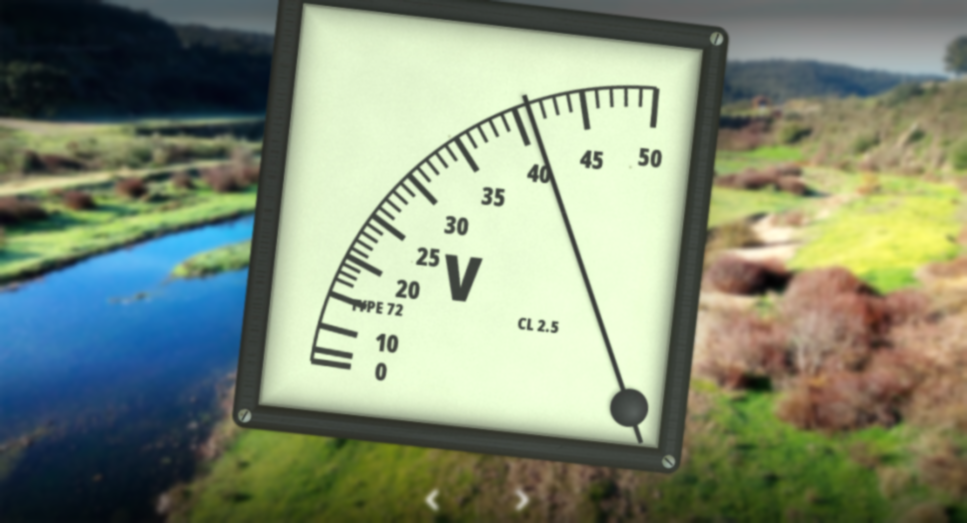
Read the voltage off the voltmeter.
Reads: 41 V
